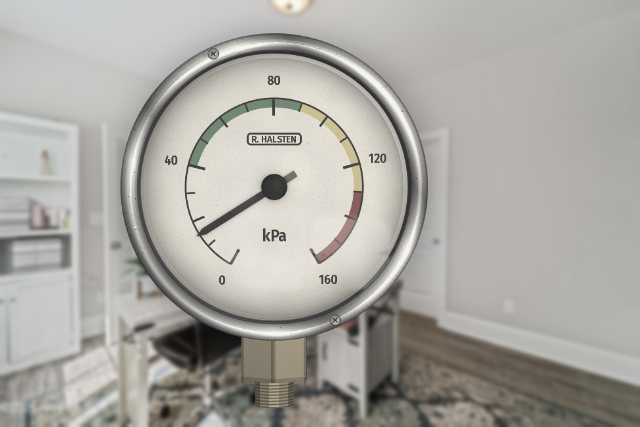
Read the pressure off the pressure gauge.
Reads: 15 kPa
